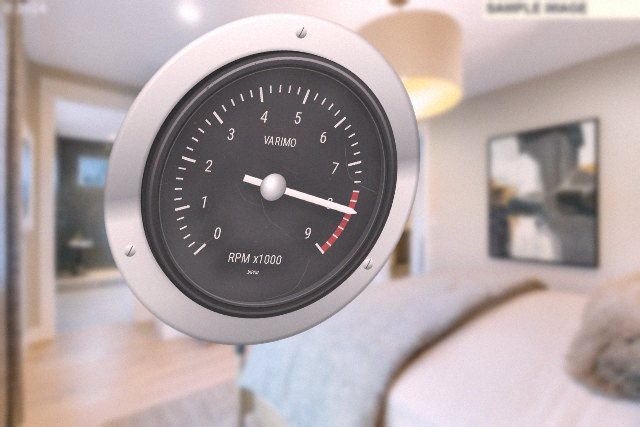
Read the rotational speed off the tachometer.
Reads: 8000 rpm
